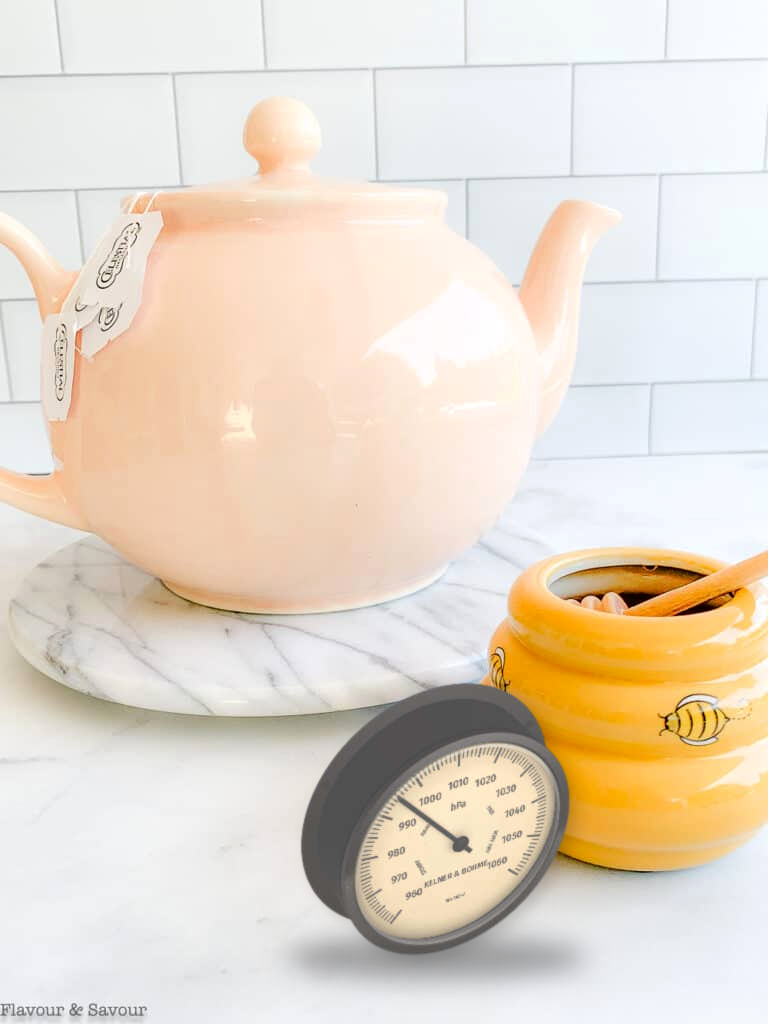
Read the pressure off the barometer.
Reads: 995 hPa
